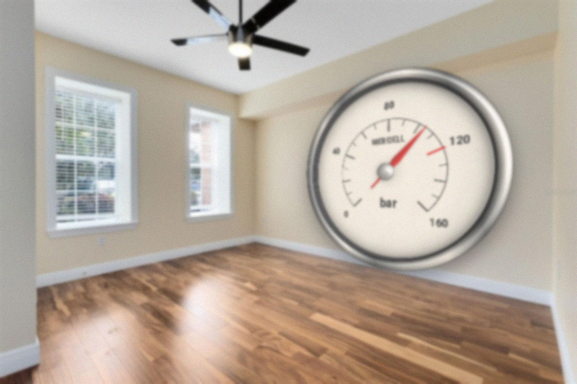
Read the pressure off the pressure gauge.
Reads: 105 bar
